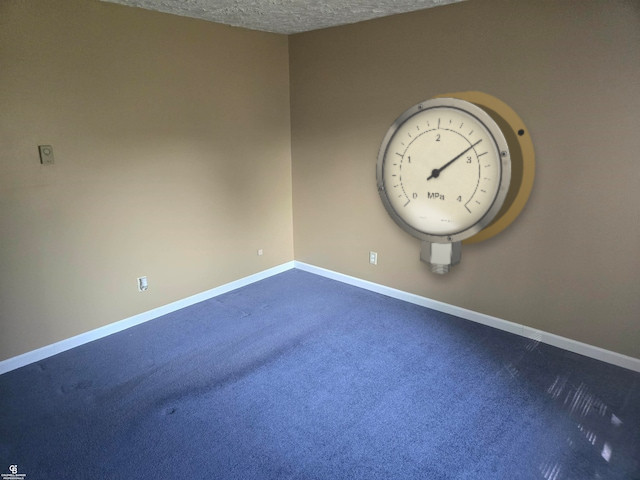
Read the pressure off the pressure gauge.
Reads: 2.8 MPa
